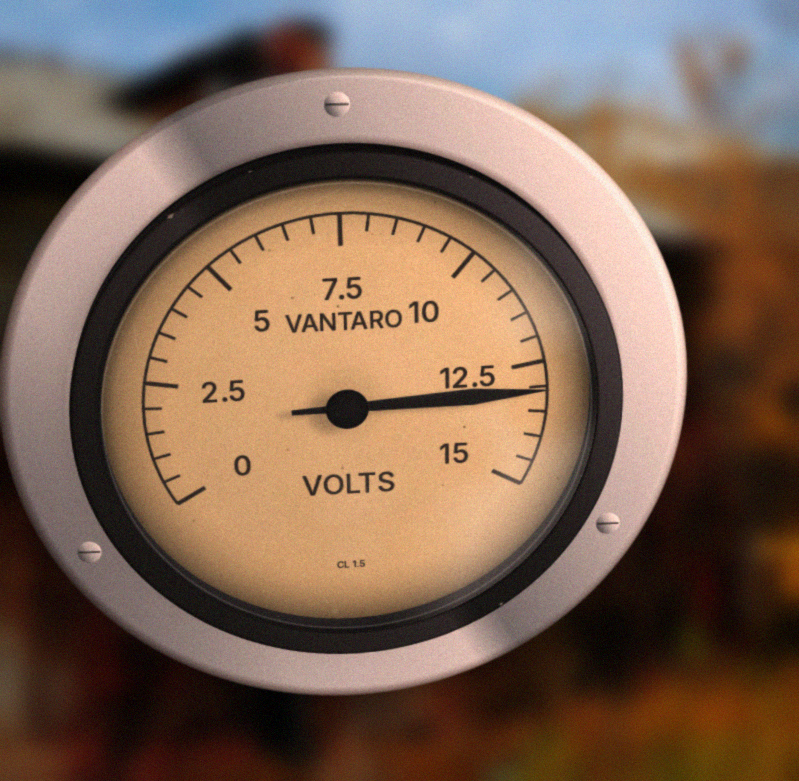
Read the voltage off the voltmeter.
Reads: 13 V
